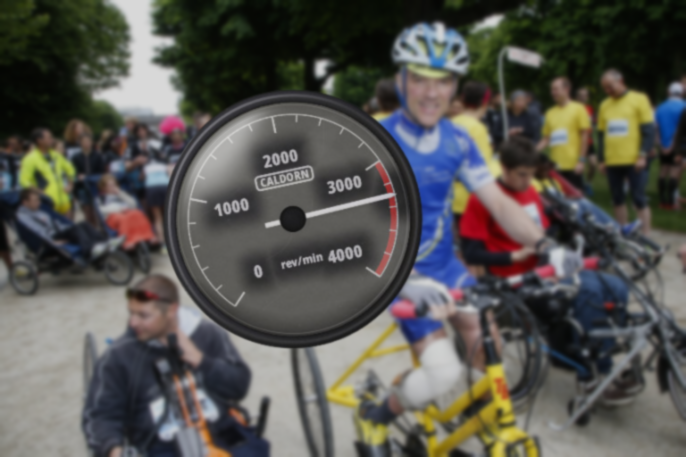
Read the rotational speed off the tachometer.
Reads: 3300 rpm
